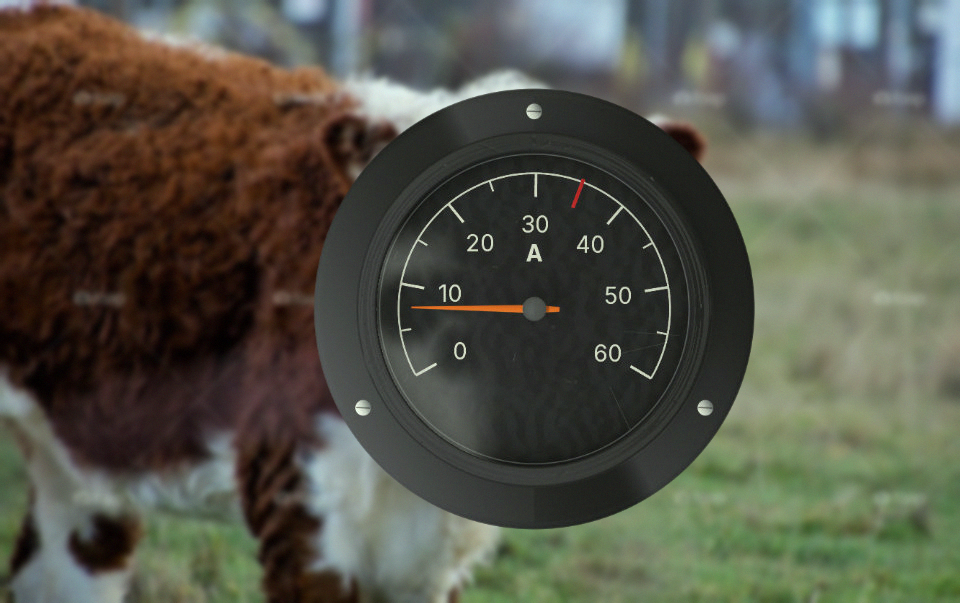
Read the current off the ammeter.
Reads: 7.5 A
